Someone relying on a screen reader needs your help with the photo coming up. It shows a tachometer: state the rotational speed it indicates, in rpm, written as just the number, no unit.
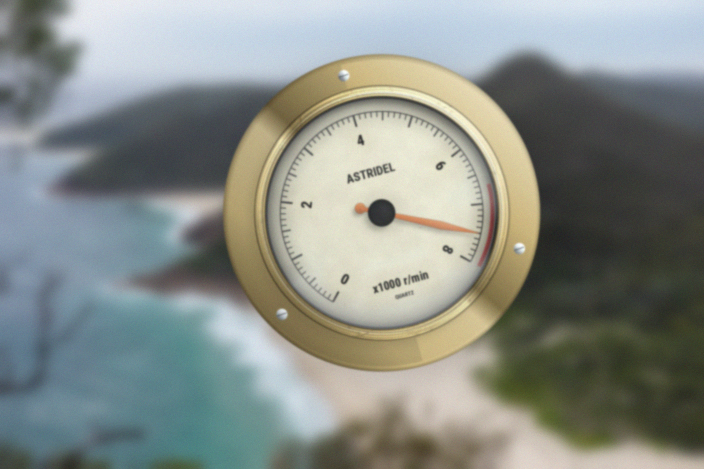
7500
